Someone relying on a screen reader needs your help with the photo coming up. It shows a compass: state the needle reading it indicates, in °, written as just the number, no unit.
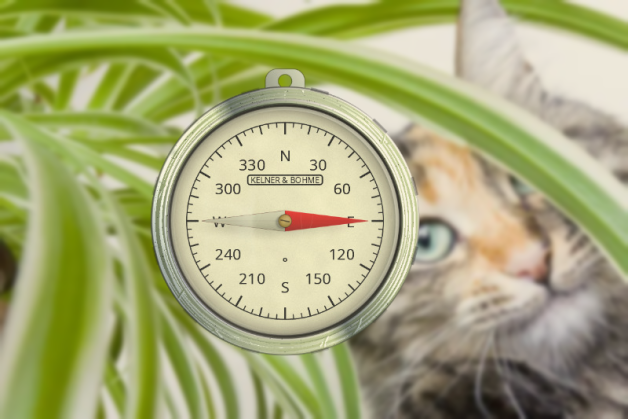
90
